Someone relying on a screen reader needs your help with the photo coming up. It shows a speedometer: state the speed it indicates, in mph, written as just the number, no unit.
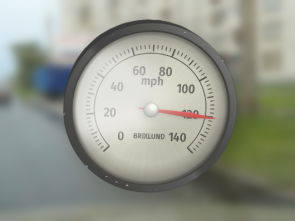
120
